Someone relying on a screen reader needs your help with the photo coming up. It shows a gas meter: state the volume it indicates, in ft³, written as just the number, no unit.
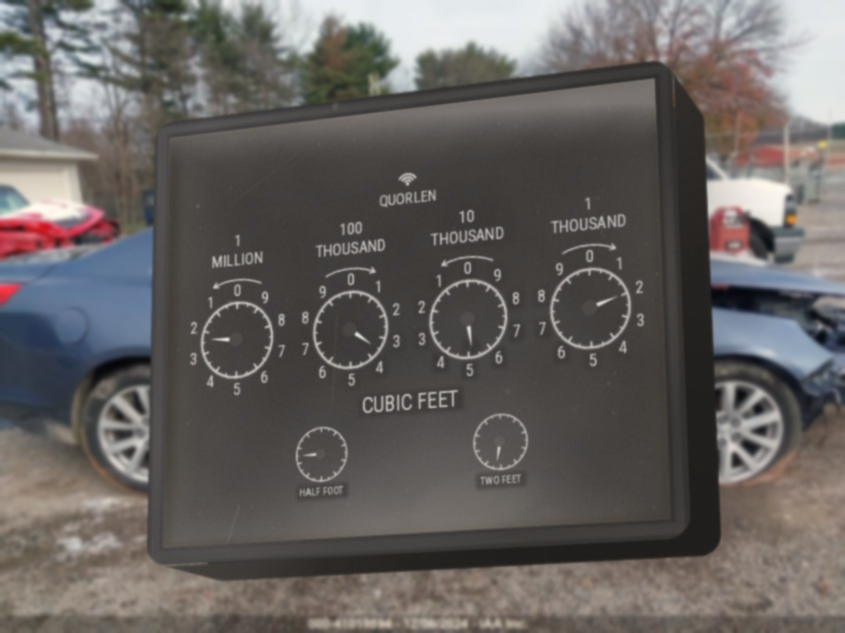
235200
